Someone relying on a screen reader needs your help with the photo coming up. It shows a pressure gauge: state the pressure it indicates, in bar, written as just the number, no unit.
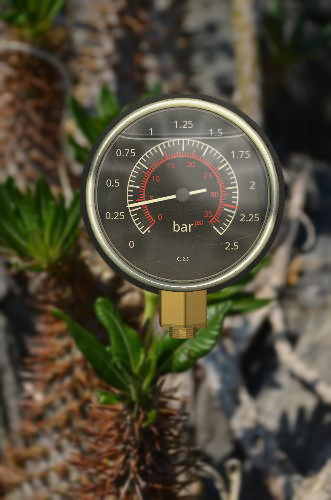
0.3
